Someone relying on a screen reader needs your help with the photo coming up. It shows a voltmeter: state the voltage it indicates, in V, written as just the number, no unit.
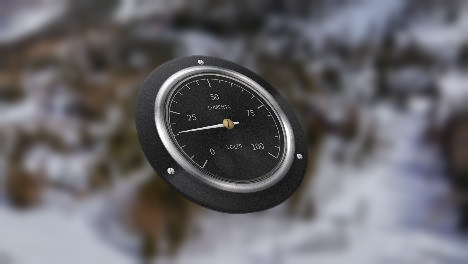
15
